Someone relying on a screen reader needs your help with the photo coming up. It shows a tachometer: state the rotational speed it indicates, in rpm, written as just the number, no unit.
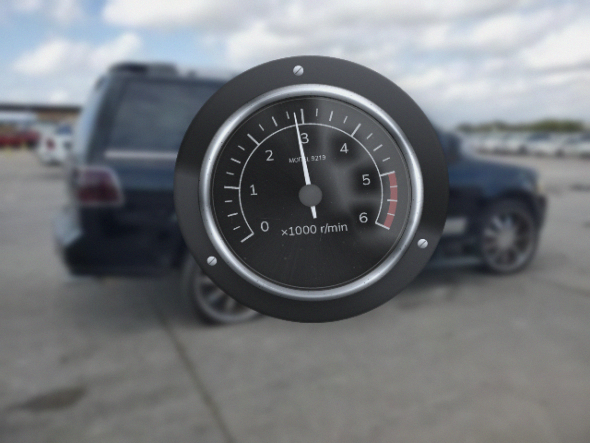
2875
